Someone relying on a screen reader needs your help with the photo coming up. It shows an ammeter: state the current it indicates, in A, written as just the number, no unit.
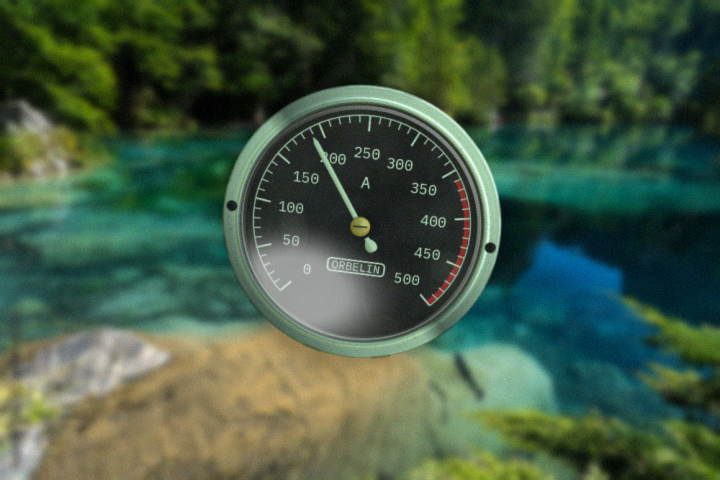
190
